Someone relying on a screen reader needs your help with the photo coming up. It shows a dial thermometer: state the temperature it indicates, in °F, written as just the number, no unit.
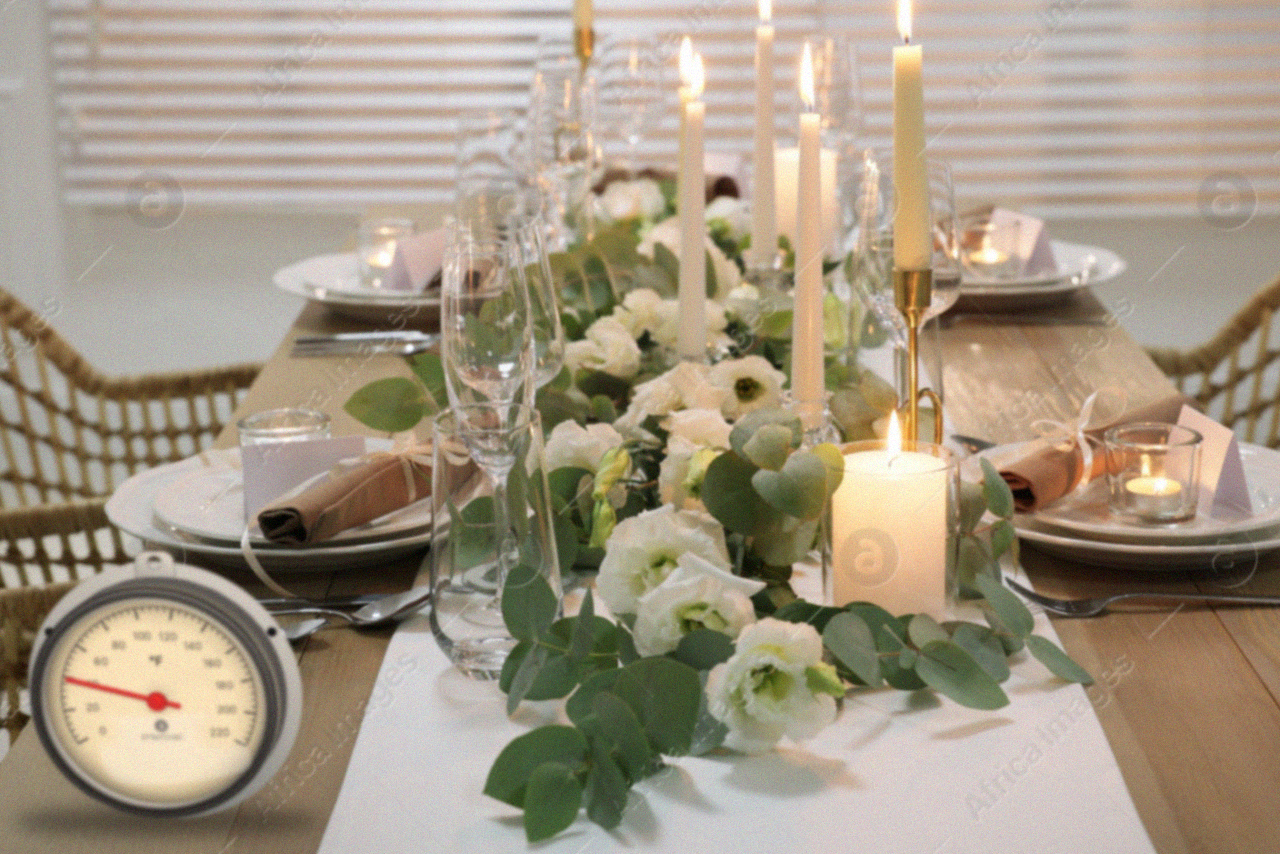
40
